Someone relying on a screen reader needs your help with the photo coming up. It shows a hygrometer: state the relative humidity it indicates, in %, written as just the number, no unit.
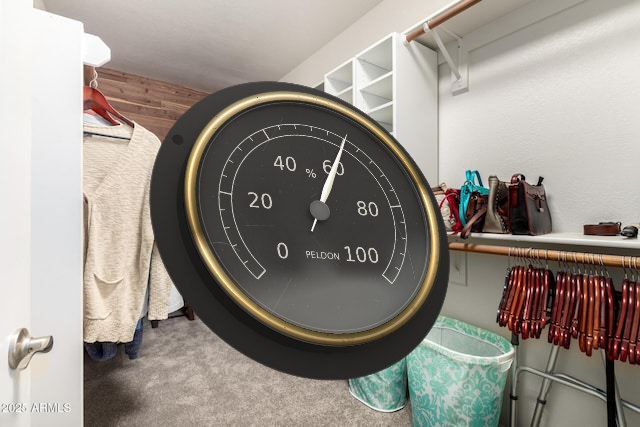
60
